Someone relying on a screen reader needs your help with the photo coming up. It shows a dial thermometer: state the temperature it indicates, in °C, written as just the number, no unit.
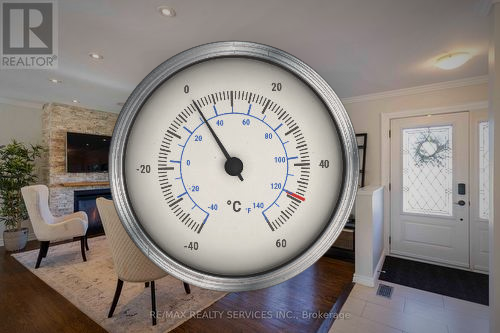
0
